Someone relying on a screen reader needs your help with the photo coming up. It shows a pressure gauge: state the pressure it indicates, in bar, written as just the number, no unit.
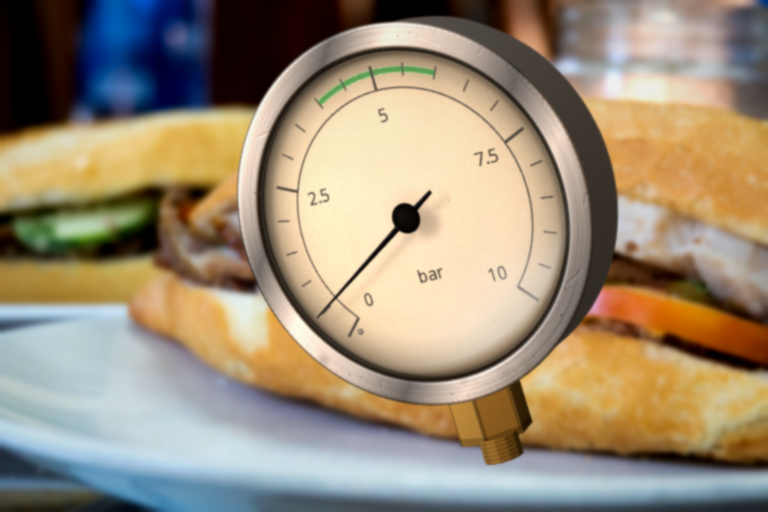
0.5
